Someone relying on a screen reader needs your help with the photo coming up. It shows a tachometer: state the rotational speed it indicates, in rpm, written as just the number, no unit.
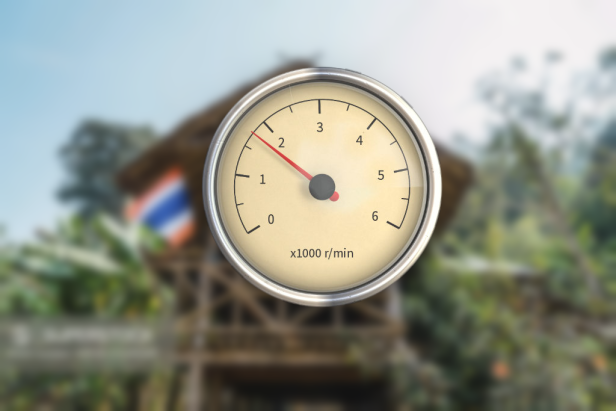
1750
